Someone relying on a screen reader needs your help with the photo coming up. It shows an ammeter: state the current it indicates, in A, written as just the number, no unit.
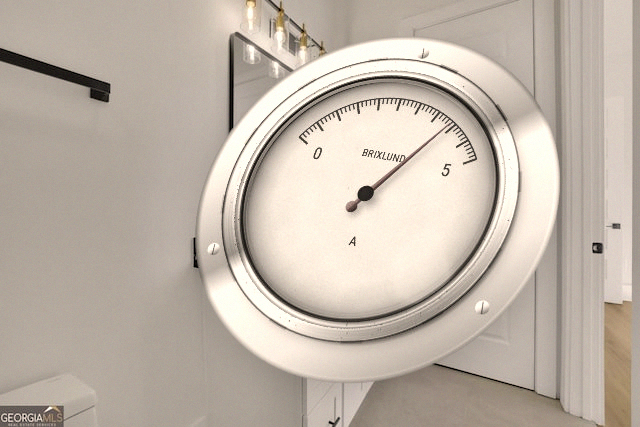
4
